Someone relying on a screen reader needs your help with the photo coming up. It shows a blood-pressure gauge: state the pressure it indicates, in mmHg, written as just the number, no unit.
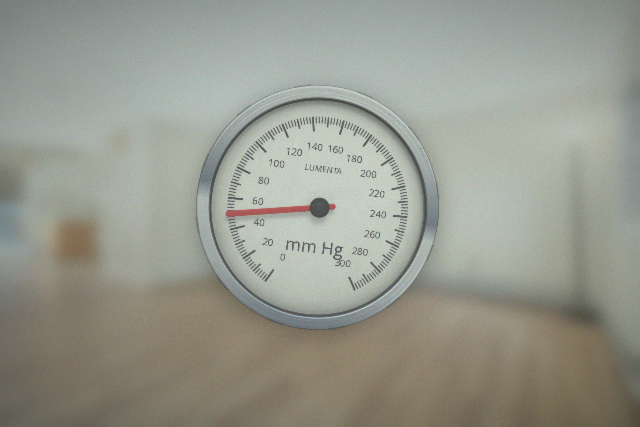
50
